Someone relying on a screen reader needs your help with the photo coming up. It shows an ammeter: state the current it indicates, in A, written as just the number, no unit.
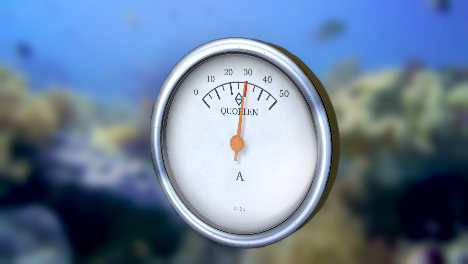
30
